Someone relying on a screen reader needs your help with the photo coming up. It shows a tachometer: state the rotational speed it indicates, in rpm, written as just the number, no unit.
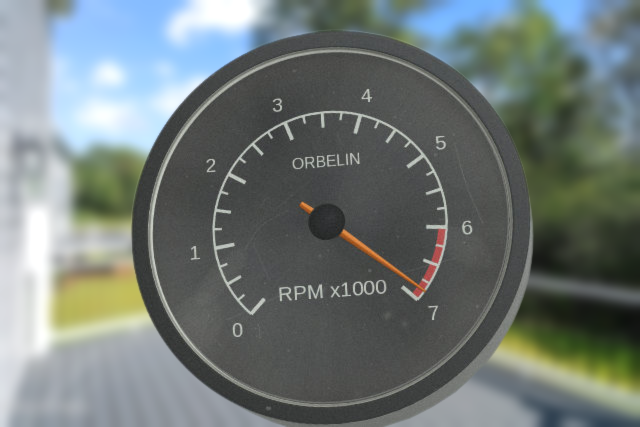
6875
